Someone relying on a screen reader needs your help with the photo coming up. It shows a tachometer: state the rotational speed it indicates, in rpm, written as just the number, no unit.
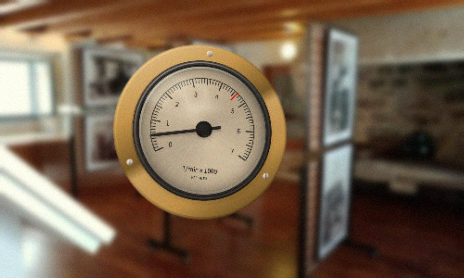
500
